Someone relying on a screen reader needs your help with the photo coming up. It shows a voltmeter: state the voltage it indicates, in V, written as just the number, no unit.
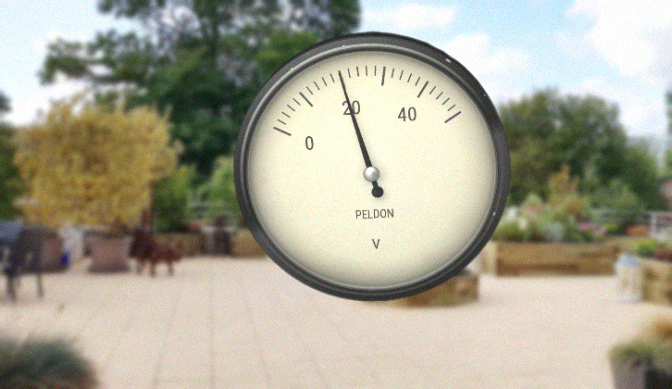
20
